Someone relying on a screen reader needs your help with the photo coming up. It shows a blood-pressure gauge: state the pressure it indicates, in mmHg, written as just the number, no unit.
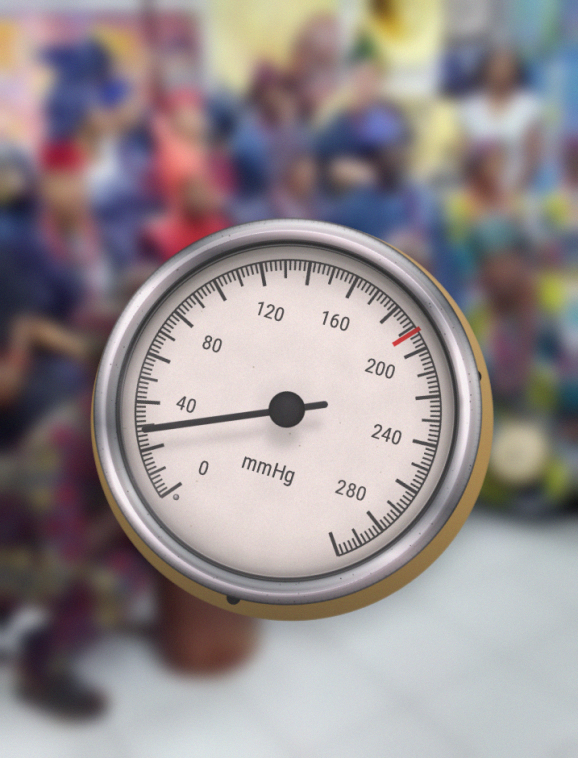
28
